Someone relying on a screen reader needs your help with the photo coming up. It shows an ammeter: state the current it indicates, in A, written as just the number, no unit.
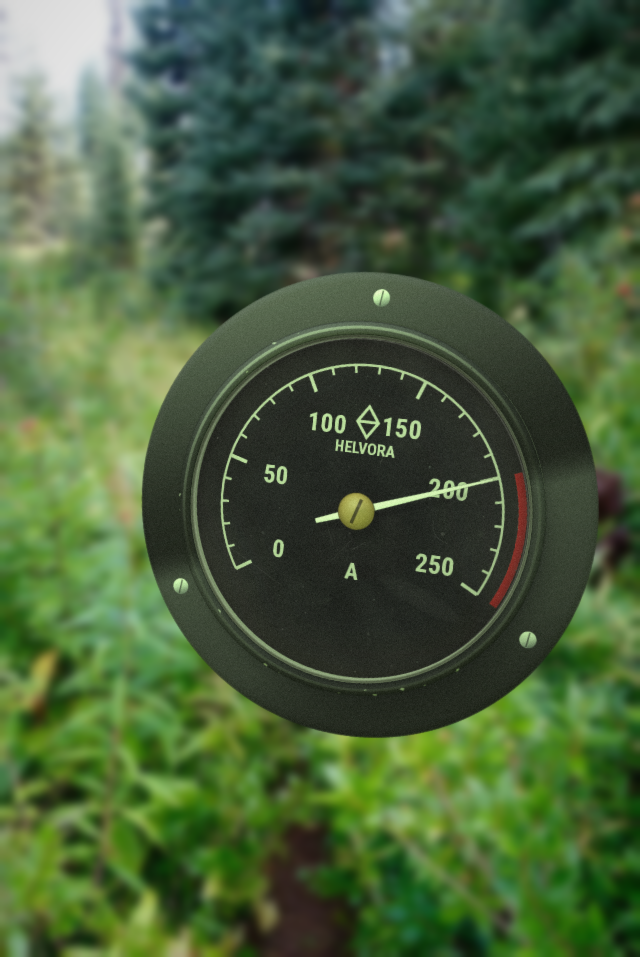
200
